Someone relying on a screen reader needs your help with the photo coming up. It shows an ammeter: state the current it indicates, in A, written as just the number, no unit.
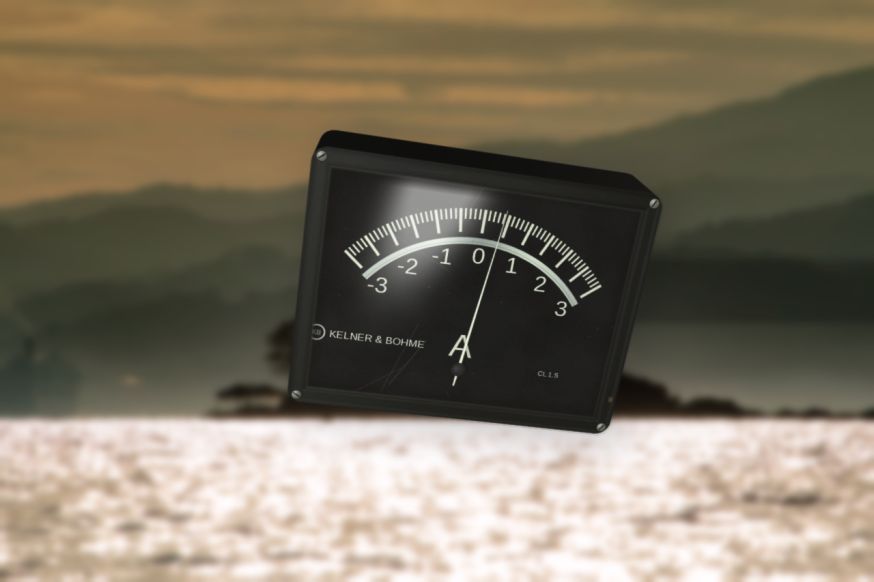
0.4
